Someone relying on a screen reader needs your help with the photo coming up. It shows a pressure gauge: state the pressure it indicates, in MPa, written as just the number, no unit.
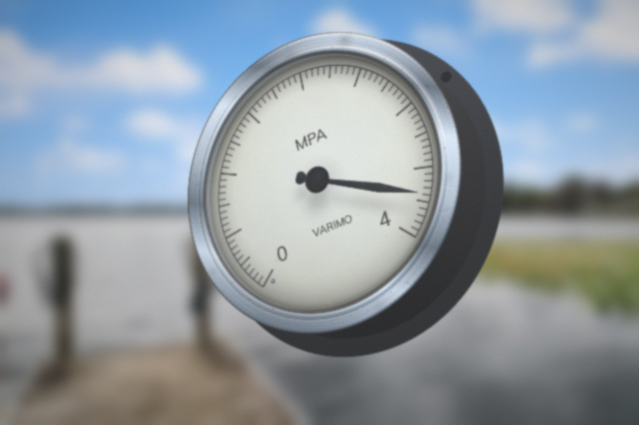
3.7
